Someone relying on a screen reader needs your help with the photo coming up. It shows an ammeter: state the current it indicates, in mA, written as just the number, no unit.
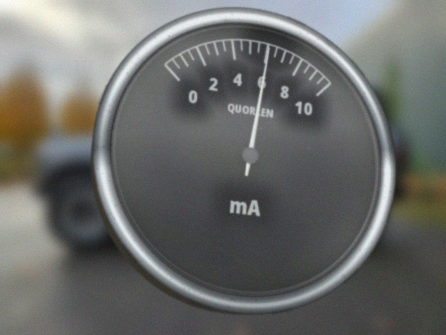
6
